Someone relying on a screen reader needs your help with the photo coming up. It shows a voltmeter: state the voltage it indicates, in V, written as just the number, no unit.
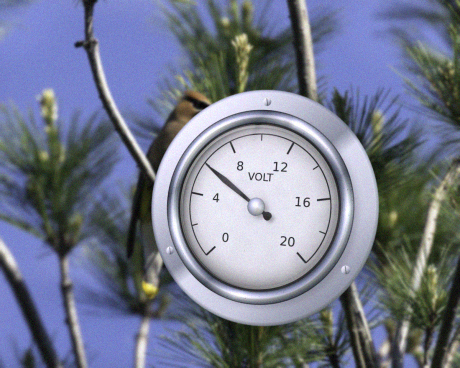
6
